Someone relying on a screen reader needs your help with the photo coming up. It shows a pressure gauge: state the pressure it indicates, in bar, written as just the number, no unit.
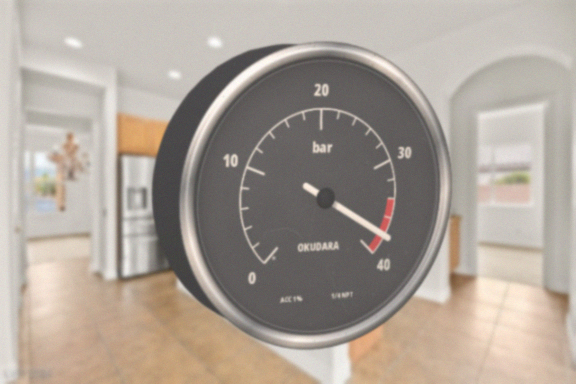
38
